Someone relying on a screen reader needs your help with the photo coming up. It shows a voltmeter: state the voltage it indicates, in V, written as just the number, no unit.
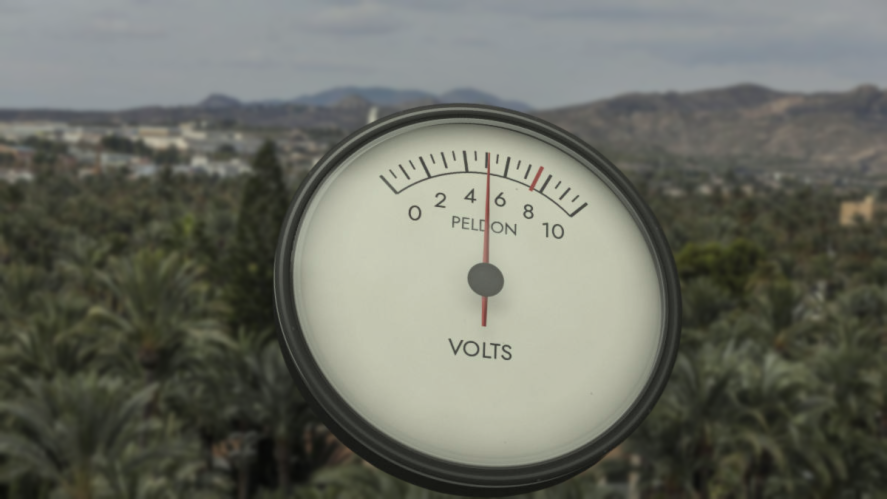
5
